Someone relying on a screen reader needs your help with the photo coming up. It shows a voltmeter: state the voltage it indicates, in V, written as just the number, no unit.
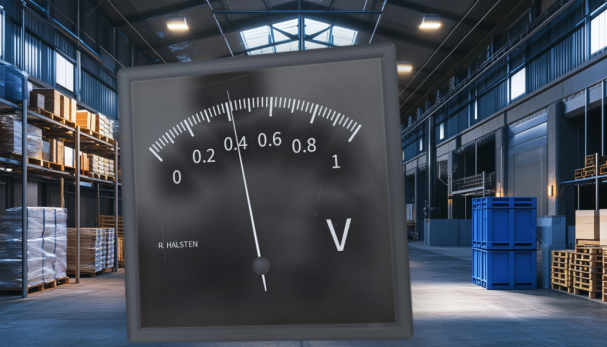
0.42
